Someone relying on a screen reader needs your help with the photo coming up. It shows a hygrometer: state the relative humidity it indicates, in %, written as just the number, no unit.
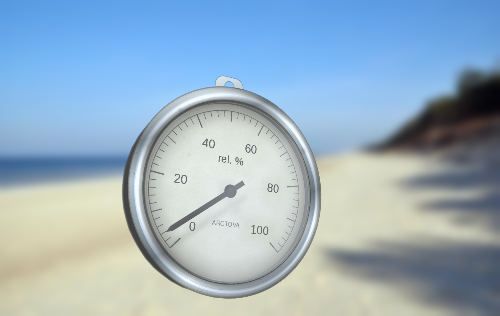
4
